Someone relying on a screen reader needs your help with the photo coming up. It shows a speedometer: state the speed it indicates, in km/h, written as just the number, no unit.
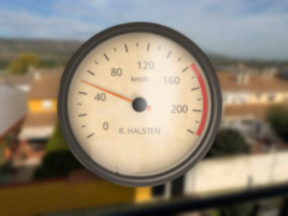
50
